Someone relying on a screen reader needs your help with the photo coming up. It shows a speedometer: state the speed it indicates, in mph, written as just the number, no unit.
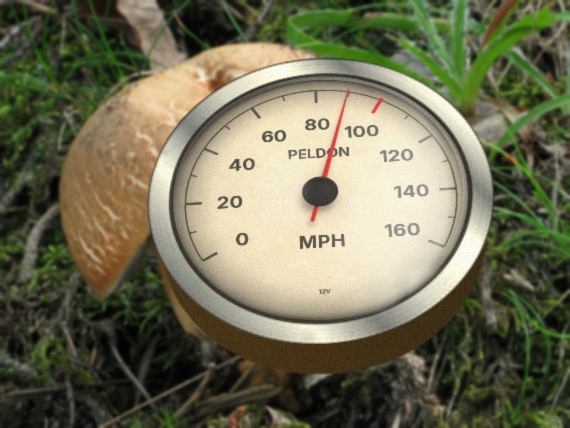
90
